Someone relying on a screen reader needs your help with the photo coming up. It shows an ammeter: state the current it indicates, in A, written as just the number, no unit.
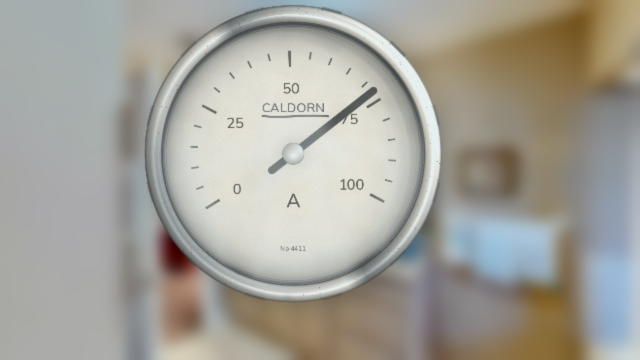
72.5
